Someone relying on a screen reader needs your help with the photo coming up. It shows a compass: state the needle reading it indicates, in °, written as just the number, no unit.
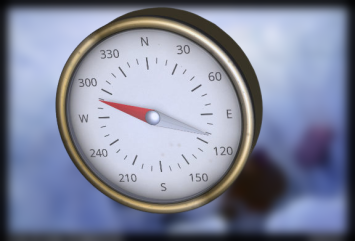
290
